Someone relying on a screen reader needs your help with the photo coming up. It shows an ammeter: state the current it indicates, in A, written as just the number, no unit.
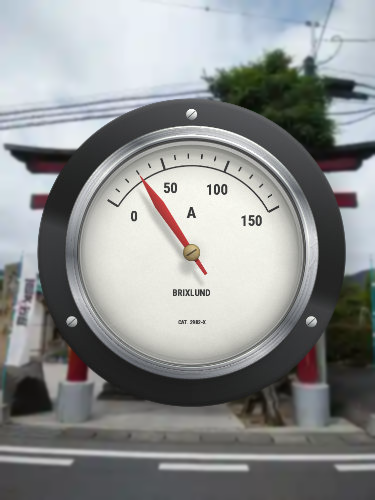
30
